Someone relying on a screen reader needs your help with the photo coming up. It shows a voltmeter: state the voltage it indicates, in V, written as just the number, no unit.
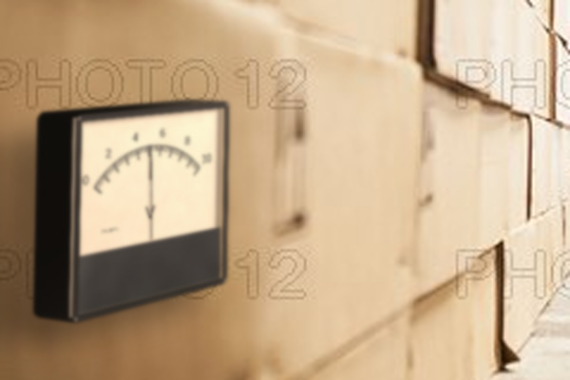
5
